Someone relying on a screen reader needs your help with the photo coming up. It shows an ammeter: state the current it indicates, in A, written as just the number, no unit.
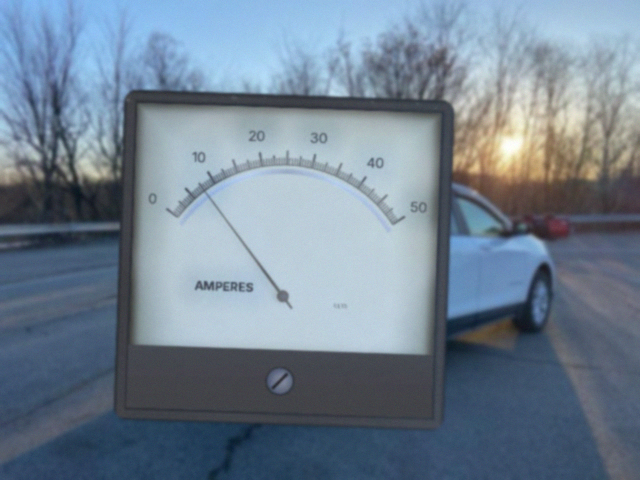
7.5
